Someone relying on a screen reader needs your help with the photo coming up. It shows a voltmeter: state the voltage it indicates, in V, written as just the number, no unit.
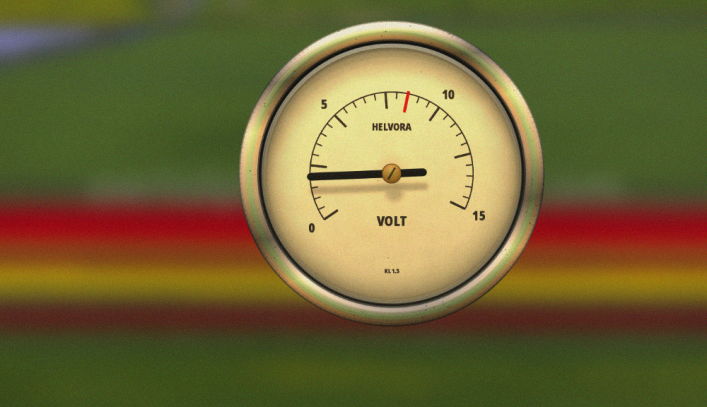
2
